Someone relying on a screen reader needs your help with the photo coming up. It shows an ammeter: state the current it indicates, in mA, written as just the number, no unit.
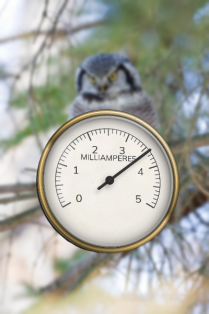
3.6
